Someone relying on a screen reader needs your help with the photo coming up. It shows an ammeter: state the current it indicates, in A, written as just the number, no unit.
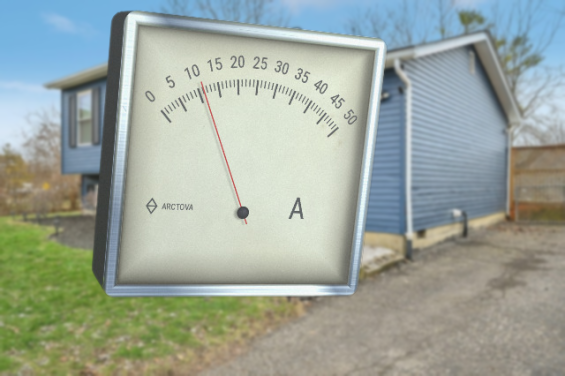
11
